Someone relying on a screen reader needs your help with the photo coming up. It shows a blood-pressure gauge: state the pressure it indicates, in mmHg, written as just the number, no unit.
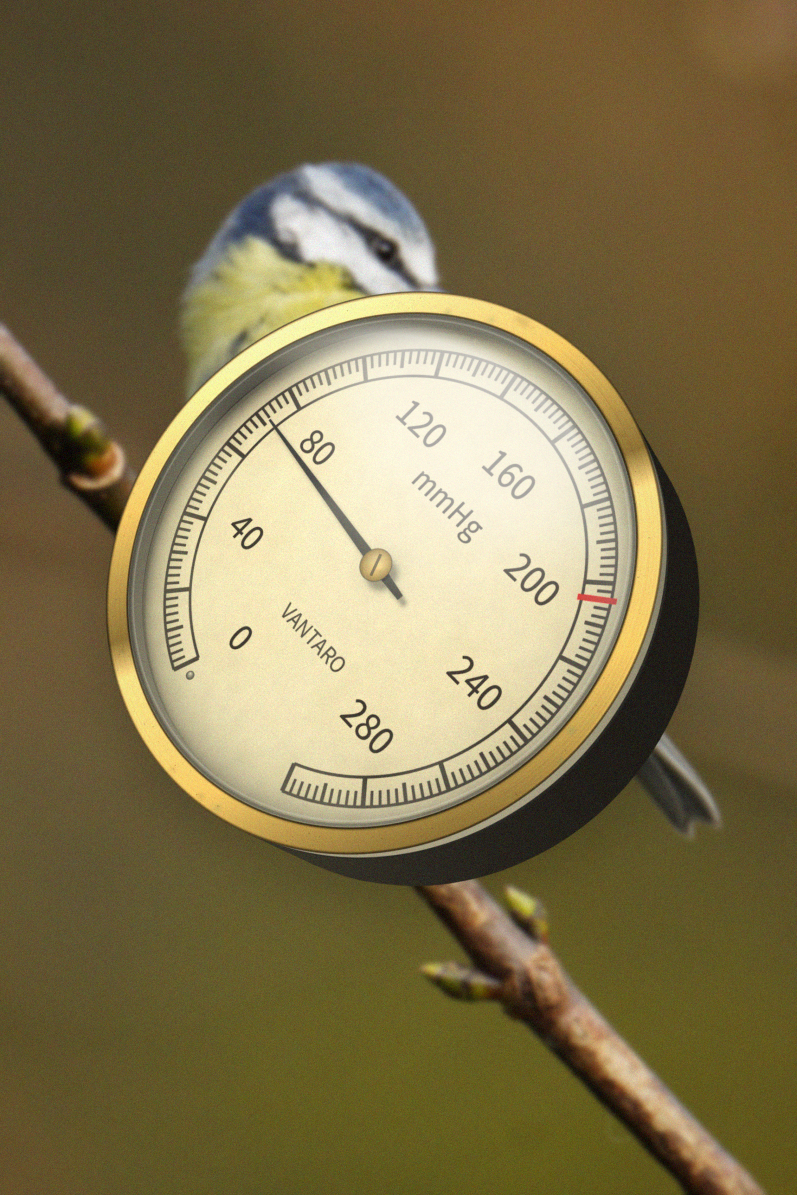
72
